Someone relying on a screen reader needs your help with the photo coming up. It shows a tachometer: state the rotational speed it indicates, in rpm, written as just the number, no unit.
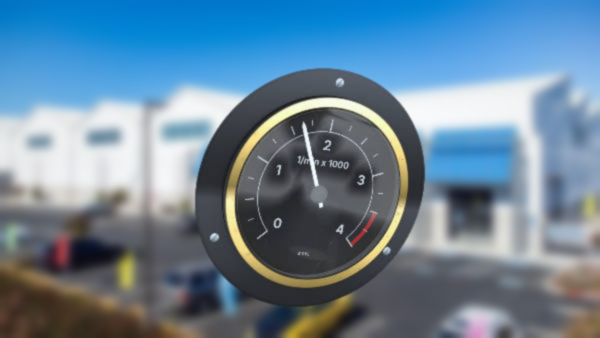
1625
